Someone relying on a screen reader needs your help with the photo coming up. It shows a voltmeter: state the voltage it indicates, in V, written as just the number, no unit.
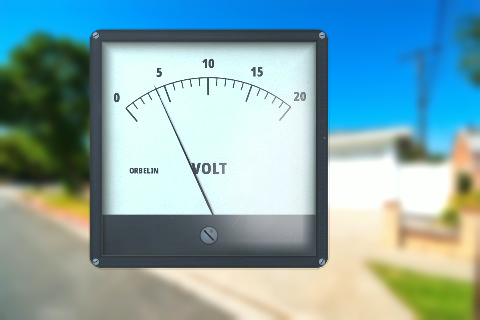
4
